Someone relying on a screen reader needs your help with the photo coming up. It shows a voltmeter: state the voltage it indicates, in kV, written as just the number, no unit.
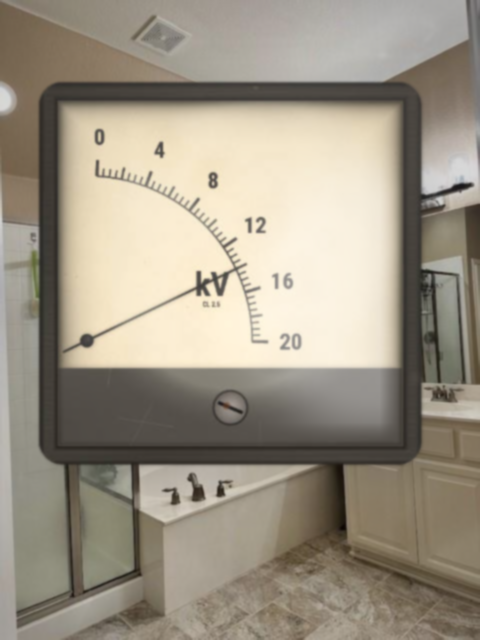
14
